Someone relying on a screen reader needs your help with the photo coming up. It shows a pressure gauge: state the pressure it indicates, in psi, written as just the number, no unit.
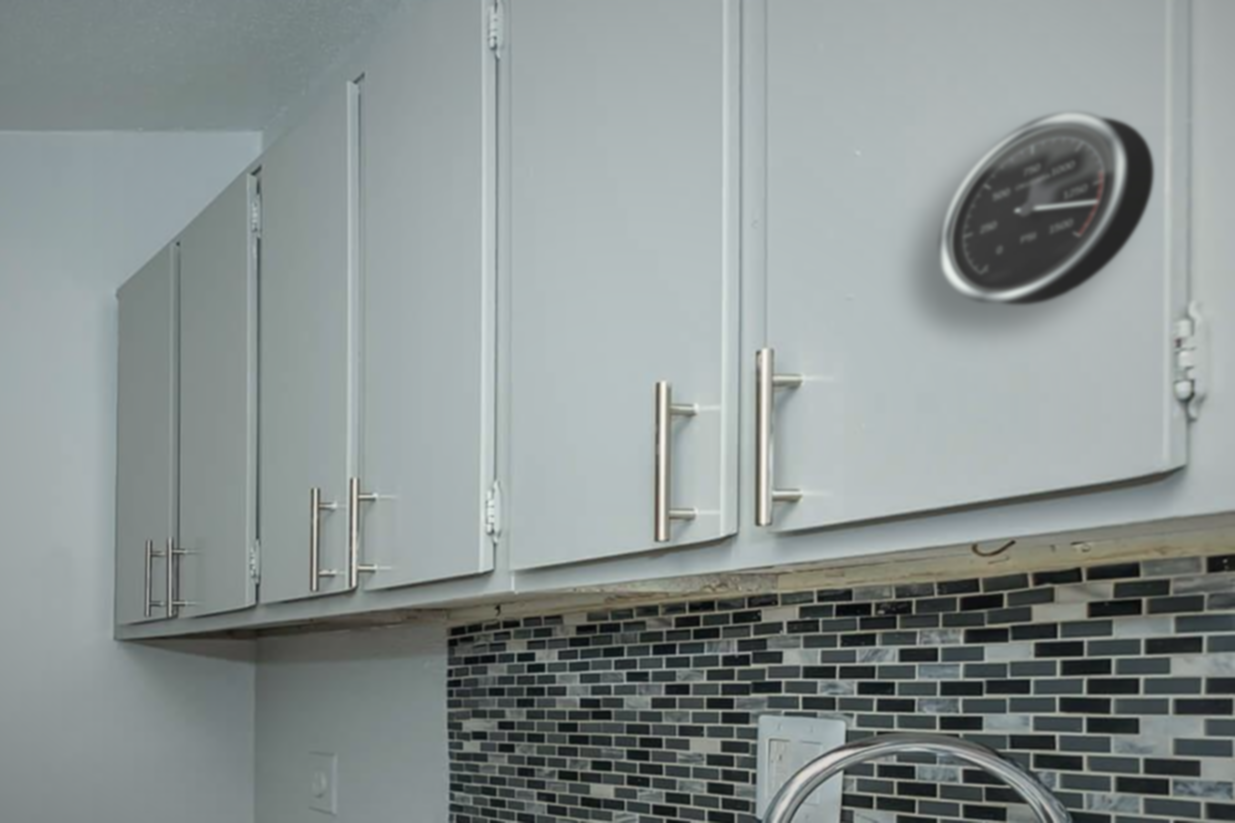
1350
